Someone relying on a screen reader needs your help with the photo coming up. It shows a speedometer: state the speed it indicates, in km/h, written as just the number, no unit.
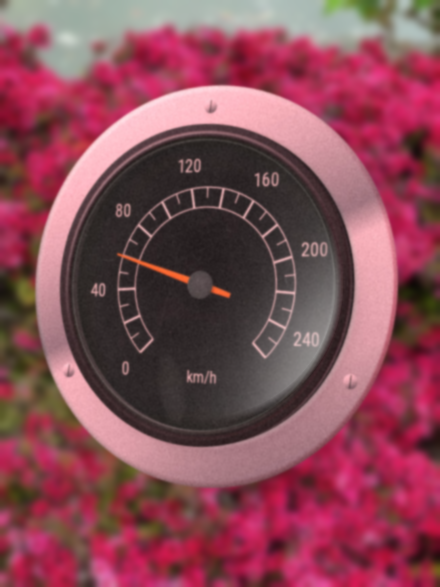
60
